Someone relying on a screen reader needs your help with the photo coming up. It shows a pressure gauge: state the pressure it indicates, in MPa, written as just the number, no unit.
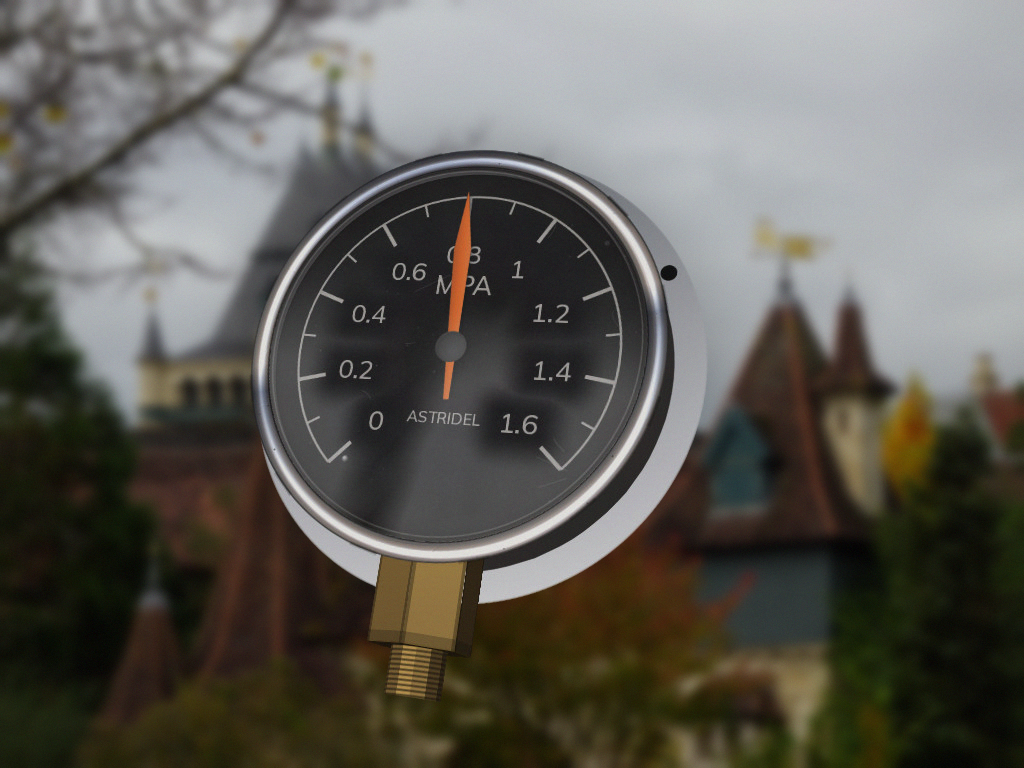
0.8
